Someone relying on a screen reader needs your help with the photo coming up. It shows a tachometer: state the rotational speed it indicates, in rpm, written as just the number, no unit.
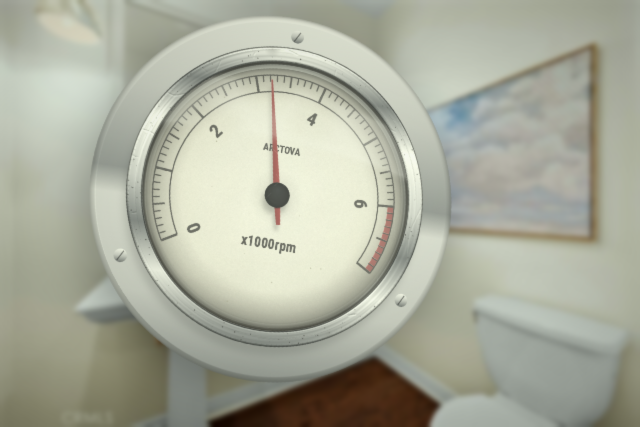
3200
